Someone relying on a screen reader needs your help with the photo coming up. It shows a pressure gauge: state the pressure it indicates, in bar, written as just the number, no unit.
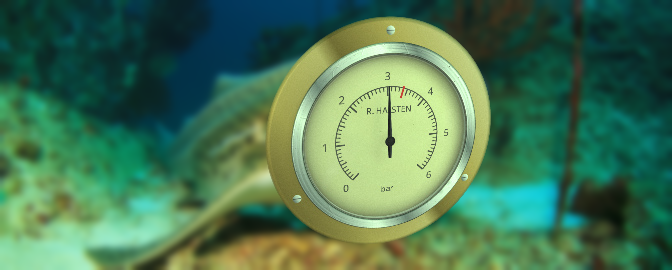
3
